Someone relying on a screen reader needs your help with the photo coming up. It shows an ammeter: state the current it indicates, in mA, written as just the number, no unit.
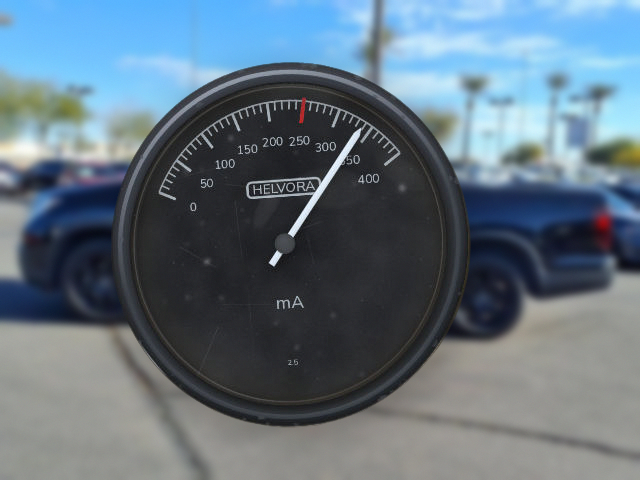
340
